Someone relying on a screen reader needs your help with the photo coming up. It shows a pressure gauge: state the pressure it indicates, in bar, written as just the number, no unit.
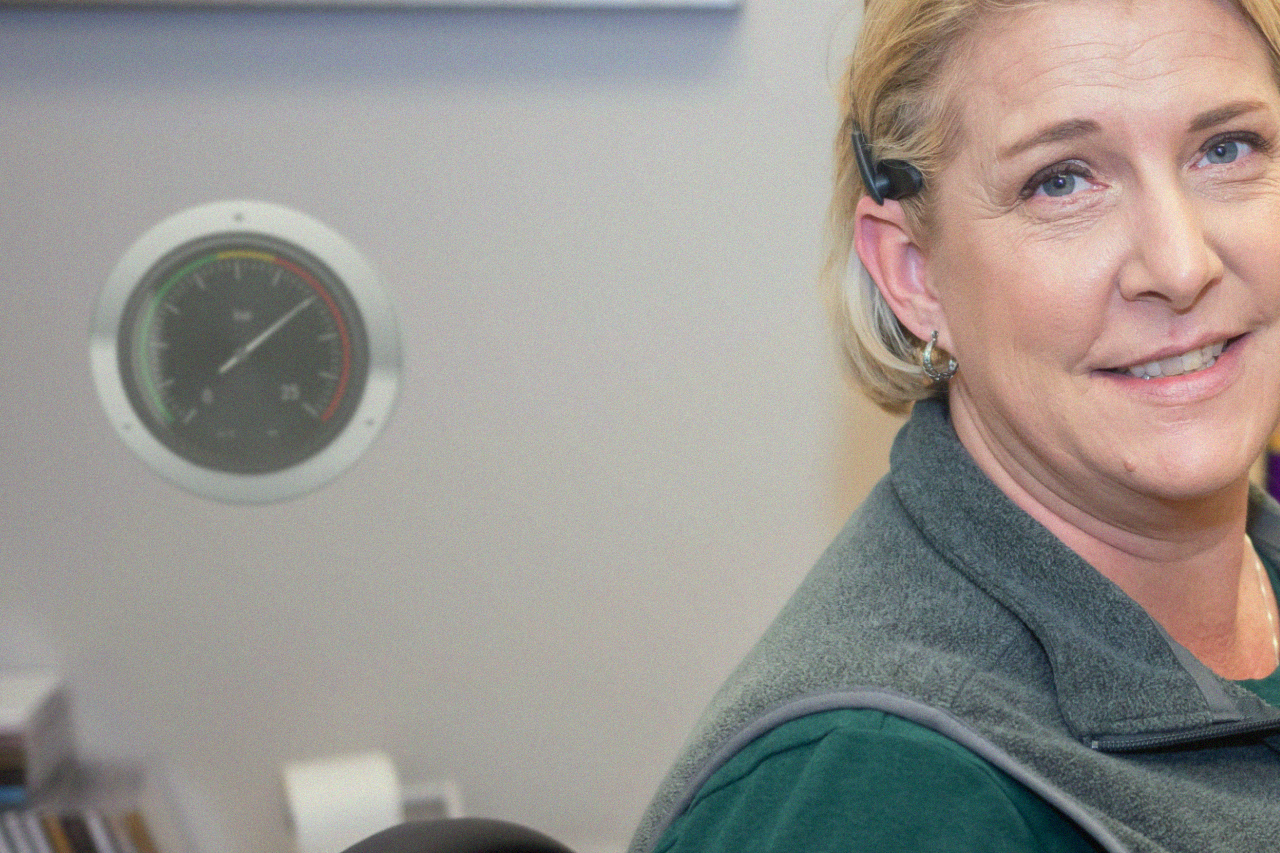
17.5
